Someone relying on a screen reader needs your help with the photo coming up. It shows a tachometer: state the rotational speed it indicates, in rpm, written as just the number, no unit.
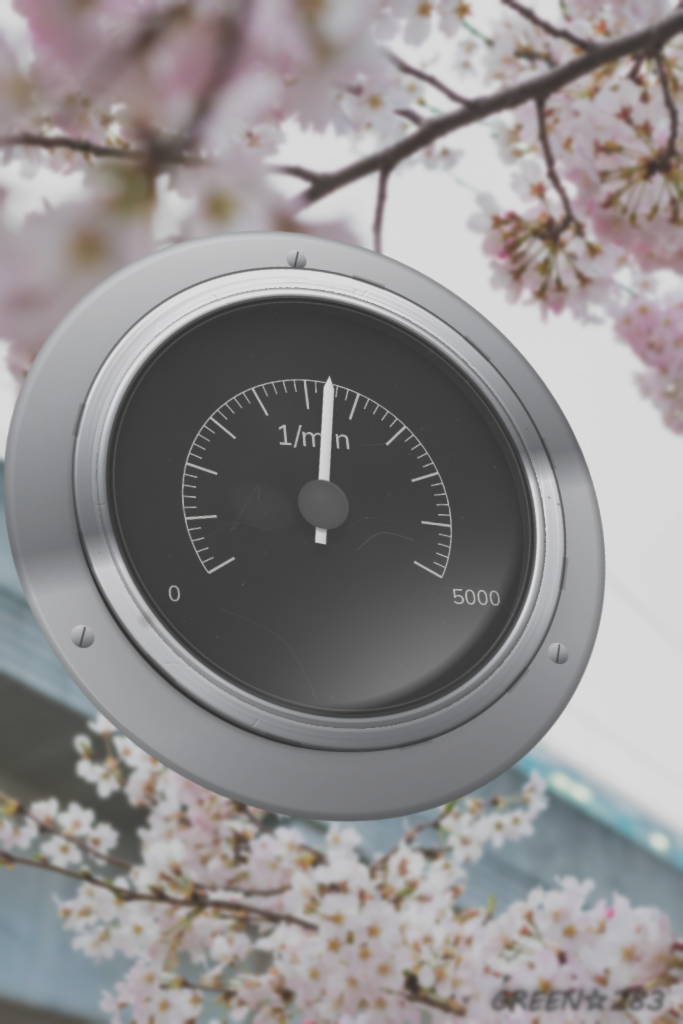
2700
